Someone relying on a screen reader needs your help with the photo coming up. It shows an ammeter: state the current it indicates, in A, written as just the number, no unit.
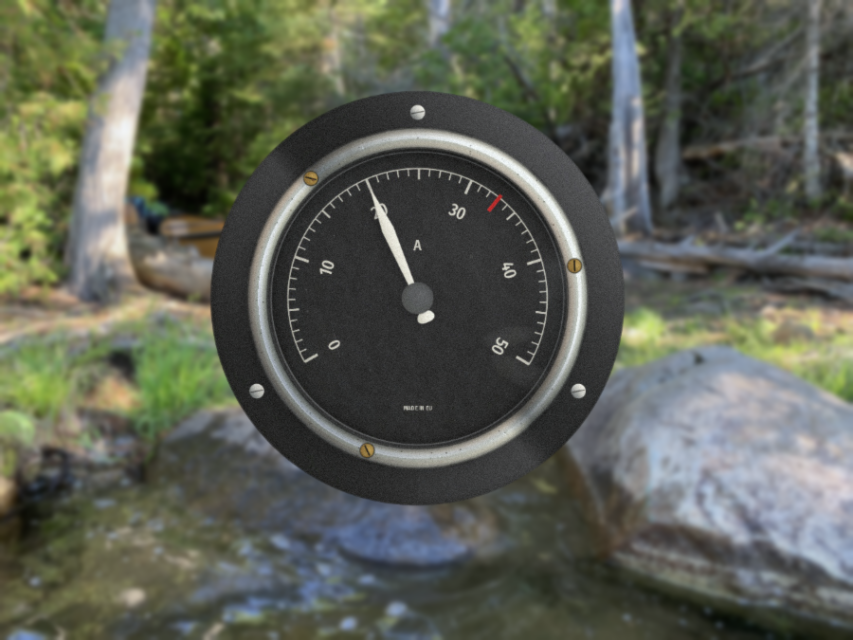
20
